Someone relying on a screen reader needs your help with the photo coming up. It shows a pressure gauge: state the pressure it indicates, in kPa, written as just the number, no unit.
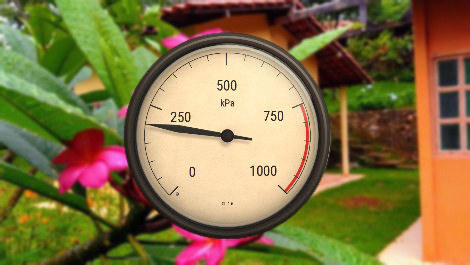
200
